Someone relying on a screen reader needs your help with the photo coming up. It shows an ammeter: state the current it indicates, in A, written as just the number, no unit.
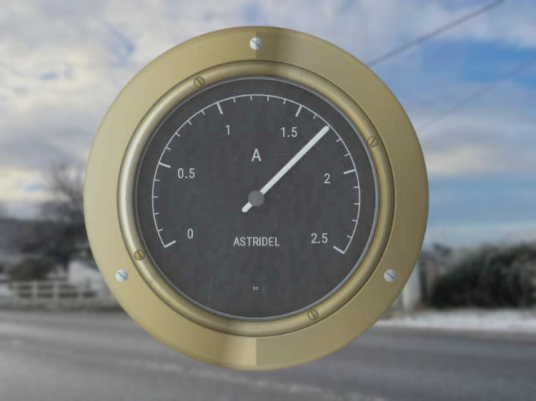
1.7
